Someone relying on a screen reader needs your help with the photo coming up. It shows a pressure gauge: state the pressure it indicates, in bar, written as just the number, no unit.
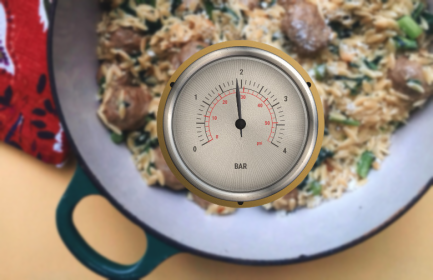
1.9
